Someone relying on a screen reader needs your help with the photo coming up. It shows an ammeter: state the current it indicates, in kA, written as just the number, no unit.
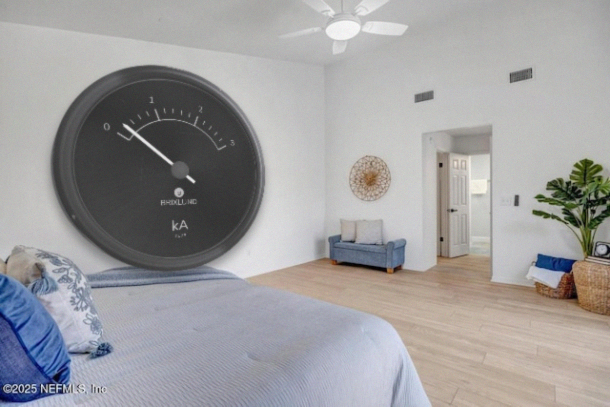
0.2
